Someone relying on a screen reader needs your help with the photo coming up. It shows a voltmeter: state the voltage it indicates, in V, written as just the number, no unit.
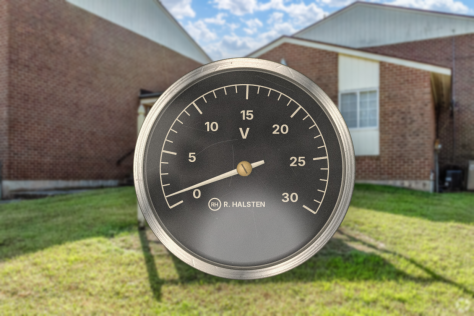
1
